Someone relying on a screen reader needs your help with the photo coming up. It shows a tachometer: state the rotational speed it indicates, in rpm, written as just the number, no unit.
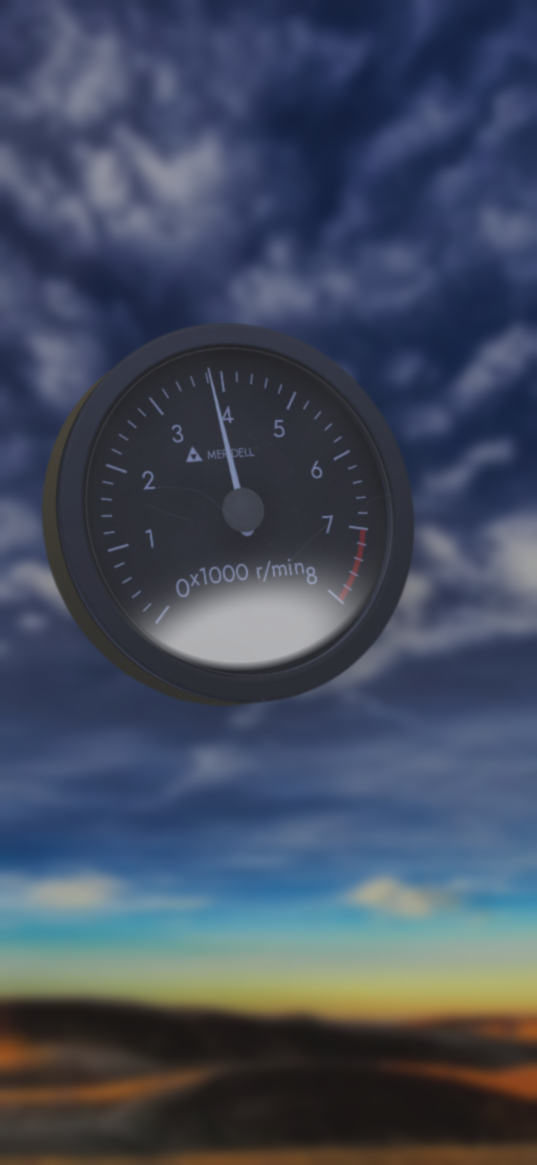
3800
